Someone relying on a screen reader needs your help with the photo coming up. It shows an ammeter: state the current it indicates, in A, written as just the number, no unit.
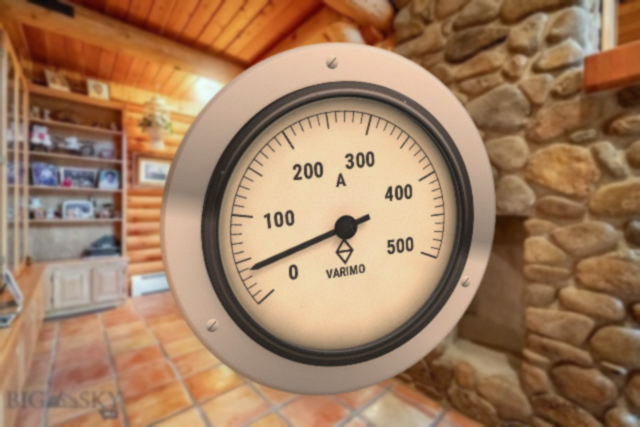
40
